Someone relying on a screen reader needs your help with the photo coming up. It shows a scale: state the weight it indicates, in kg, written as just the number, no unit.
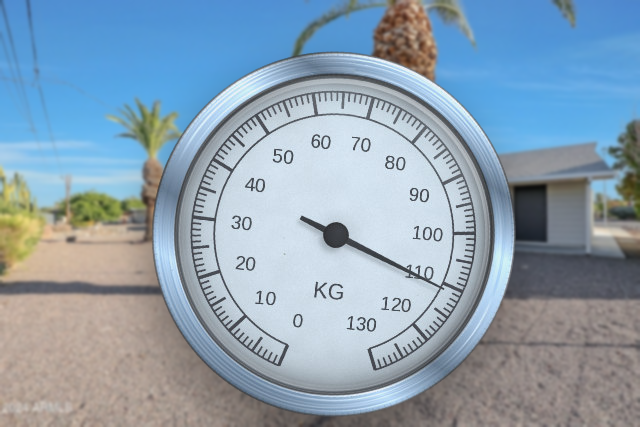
111
